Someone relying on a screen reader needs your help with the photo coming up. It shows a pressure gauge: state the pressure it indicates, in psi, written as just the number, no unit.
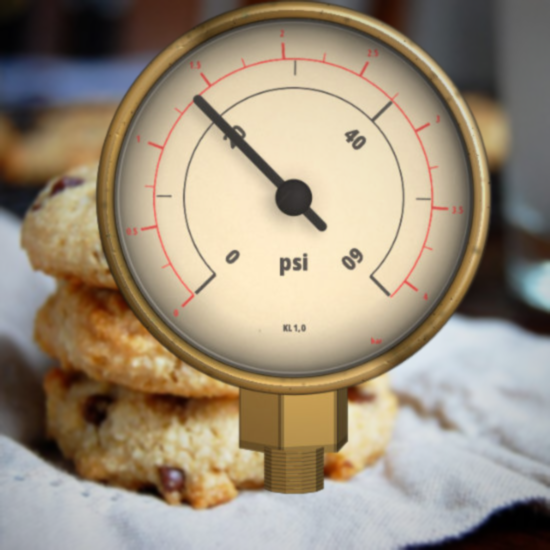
20
